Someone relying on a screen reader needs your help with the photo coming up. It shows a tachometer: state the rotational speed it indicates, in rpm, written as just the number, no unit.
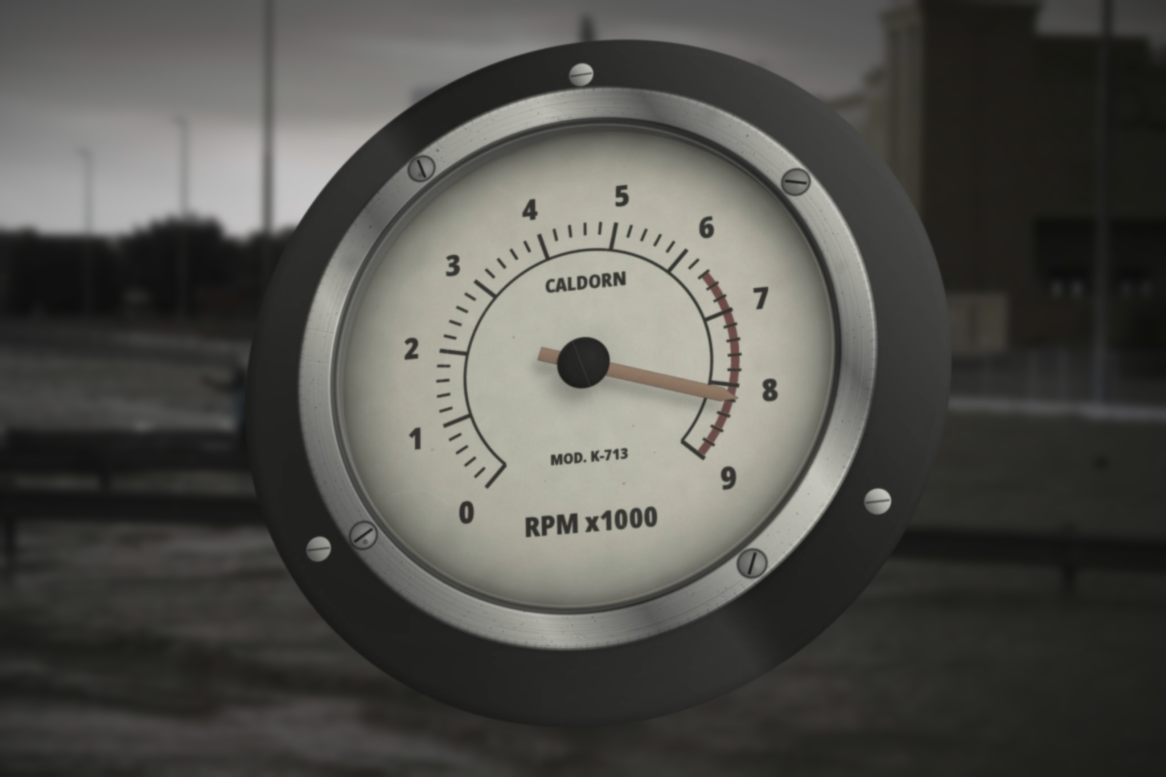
8200
